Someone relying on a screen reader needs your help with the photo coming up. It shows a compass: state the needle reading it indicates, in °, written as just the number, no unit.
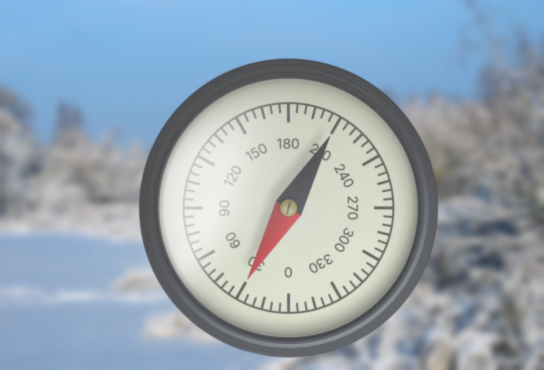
30
